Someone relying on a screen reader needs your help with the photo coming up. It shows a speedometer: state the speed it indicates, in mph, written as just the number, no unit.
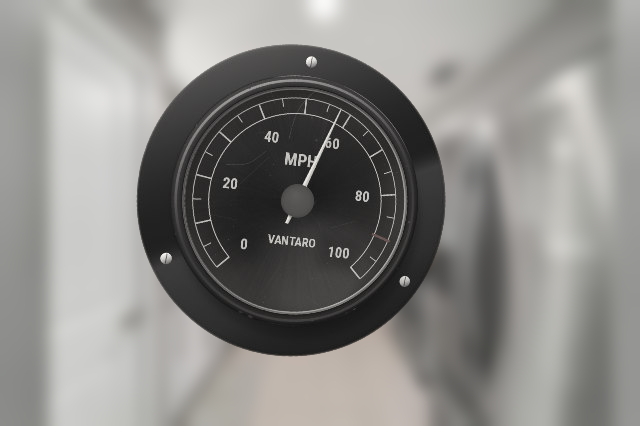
57.5
